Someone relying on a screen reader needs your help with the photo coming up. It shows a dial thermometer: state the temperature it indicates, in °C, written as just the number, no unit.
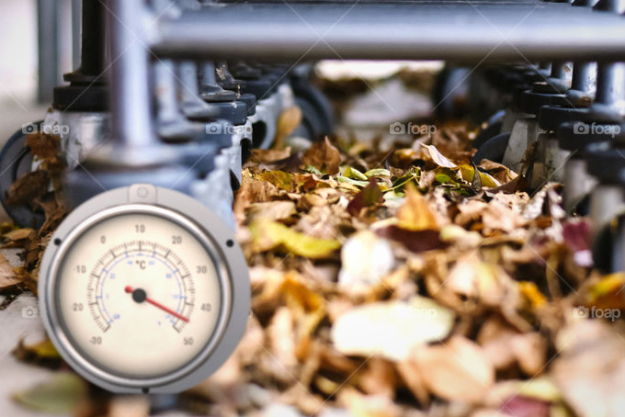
45
